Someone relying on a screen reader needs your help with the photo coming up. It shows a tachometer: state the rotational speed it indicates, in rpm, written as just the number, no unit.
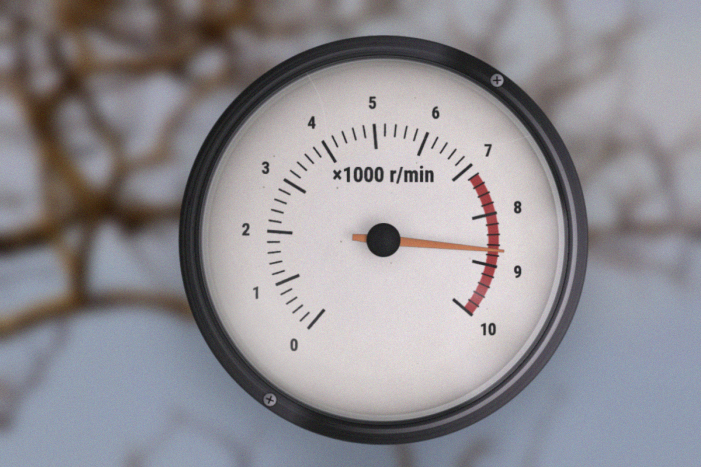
8700
